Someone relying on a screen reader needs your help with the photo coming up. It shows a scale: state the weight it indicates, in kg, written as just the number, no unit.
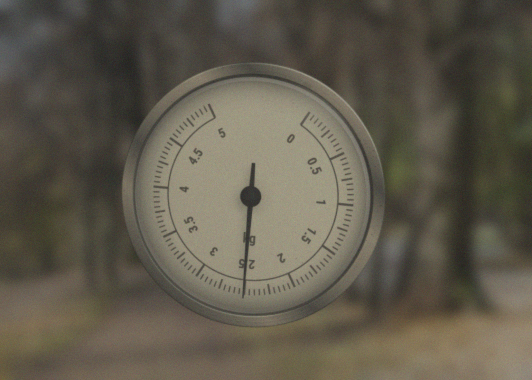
2.5
